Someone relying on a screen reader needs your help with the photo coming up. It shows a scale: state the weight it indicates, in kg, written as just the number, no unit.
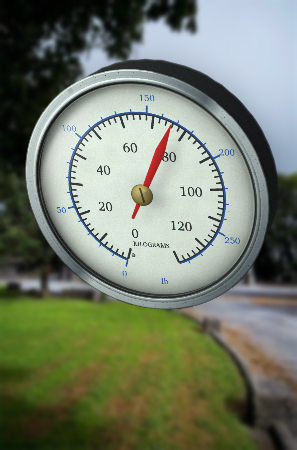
76
